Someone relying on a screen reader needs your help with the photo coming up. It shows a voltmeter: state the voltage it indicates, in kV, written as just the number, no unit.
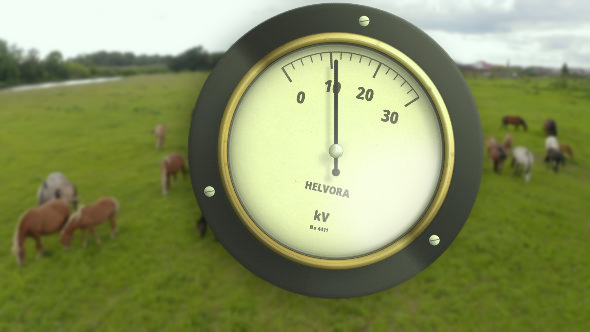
11
